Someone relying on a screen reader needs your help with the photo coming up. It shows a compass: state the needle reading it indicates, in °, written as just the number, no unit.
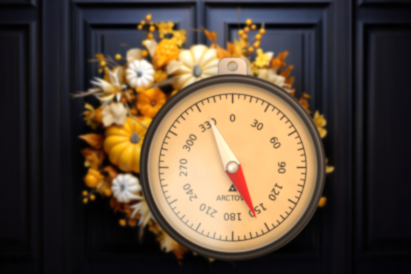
155
